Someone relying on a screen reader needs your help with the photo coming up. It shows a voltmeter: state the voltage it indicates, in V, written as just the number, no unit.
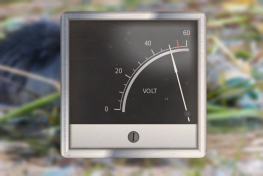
50
